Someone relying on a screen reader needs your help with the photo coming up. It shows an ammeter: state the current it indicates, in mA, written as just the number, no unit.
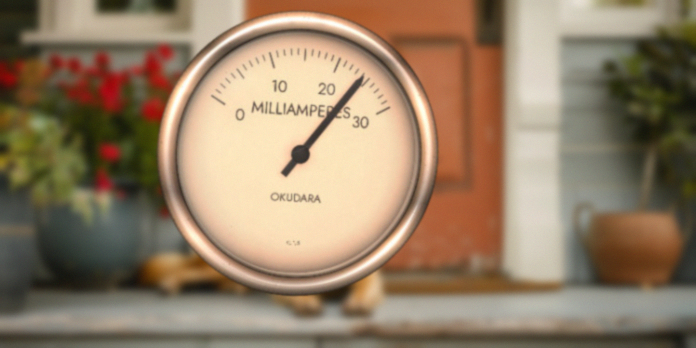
24
